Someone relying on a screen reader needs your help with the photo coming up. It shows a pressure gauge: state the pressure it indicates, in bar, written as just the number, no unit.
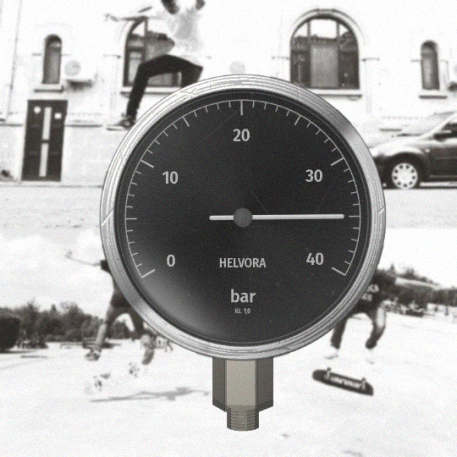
35
